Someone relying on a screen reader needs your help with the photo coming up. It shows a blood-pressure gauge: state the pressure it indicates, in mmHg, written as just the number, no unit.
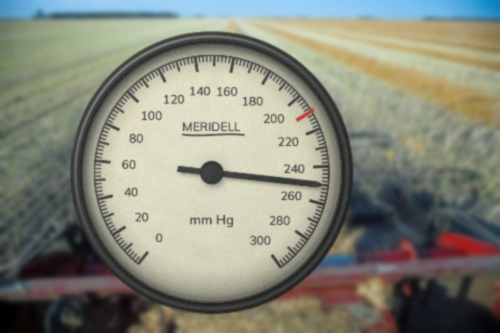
250
